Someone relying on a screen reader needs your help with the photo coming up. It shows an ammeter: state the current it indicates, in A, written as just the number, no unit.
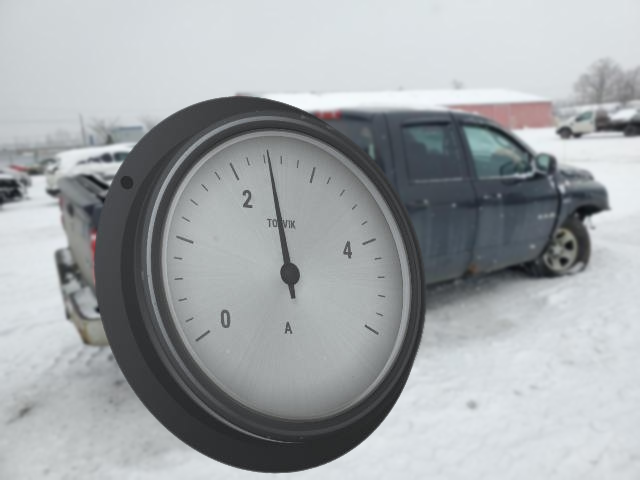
2.4
